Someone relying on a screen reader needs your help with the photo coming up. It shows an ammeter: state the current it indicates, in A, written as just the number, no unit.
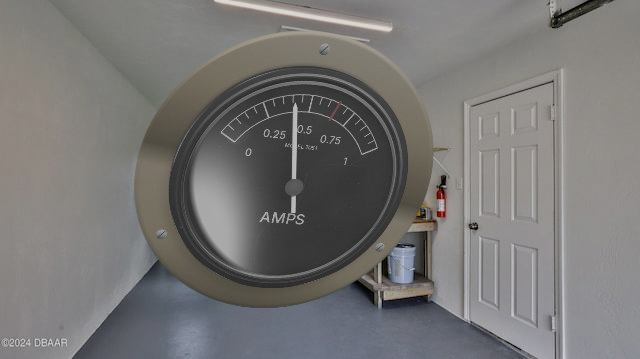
0.4
